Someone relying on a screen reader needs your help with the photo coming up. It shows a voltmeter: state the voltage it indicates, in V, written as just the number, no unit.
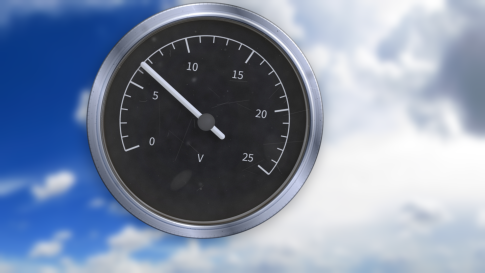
6.5
